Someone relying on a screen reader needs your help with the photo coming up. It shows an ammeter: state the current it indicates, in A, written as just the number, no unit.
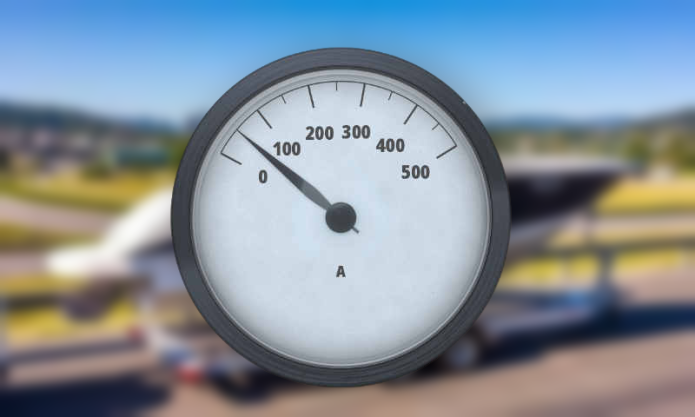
50
